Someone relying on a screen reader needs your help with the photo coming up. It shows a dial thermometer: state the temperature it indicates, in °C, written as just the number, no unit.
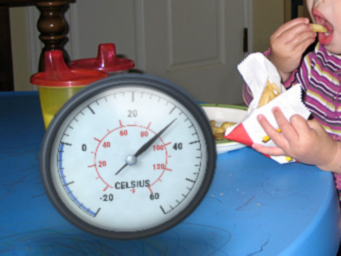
32
